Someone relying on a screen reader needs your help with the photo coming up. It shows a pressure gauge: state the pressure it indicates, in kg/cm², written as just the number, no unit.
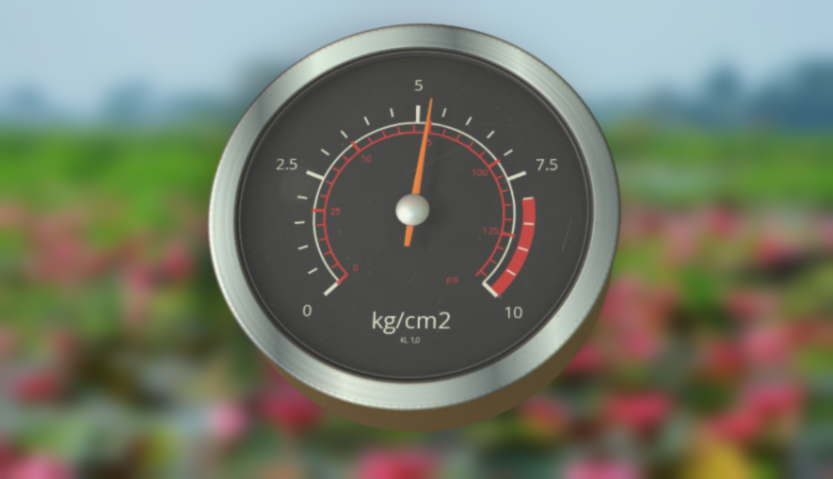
5.25
